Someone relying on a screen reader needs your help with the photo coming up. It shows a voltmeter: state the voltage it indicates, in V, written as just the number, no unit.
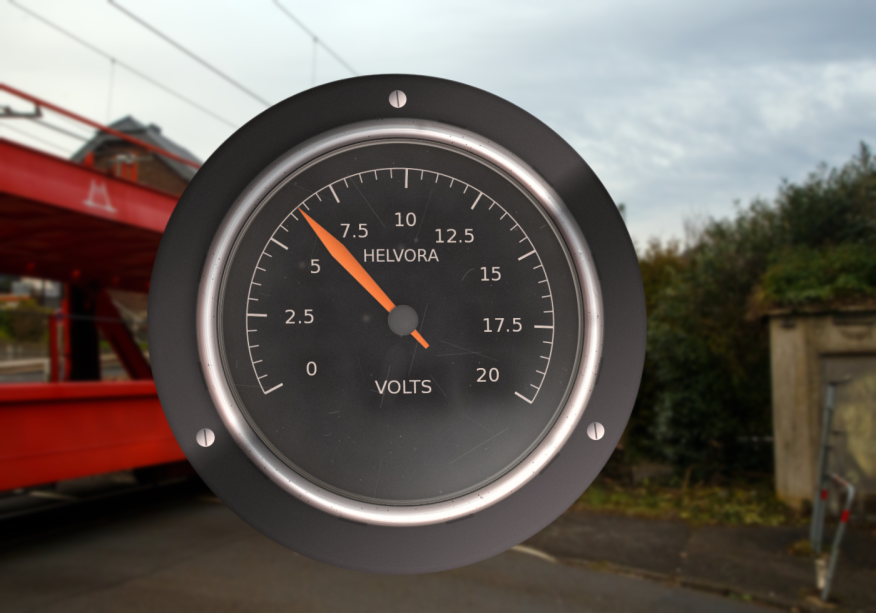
6.25
